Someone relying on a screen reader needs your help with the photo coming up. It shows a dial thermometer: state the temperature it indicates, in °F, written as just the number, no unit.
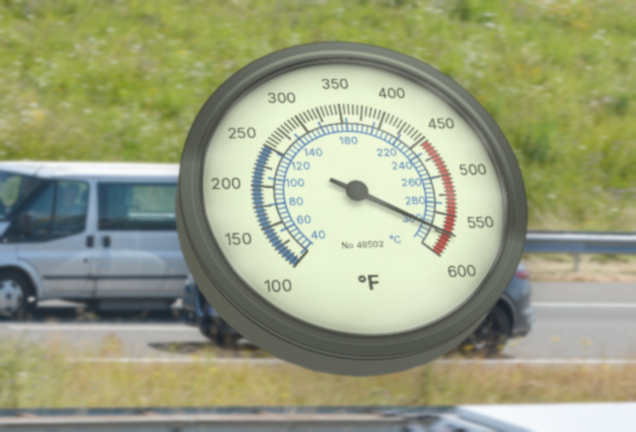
575
